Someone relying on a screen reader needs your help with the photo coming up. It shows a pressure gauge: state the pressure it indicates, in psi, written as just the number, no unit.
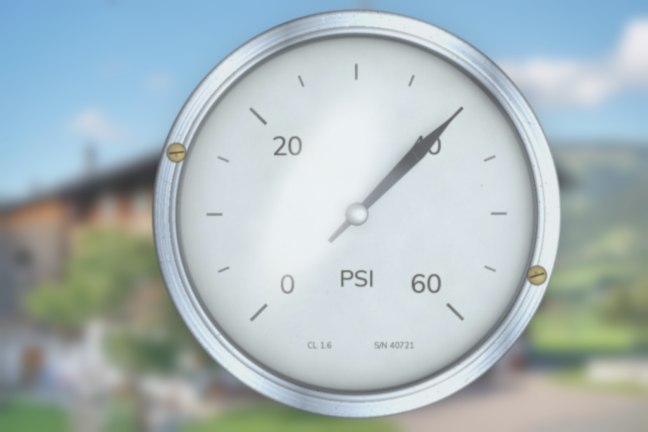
40
